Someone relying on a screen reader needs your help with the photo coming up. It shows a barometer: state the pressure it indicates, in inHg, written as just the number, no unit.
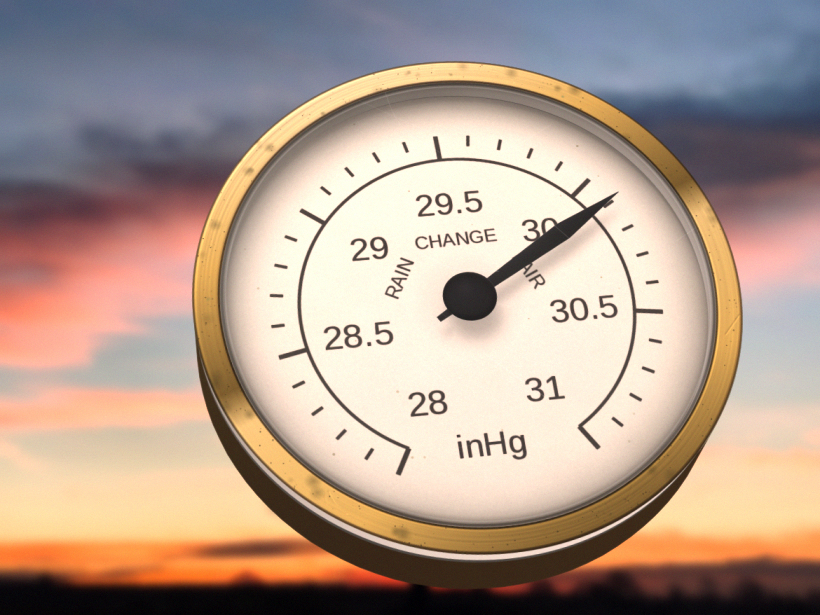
30.1
